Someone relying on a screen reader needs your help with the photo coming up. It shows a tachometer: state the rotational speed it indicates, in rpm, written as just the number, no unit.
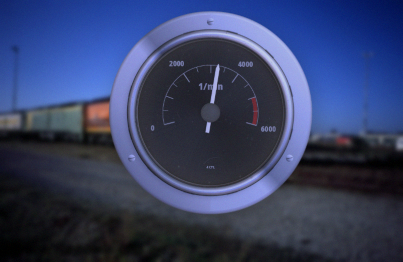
3250
